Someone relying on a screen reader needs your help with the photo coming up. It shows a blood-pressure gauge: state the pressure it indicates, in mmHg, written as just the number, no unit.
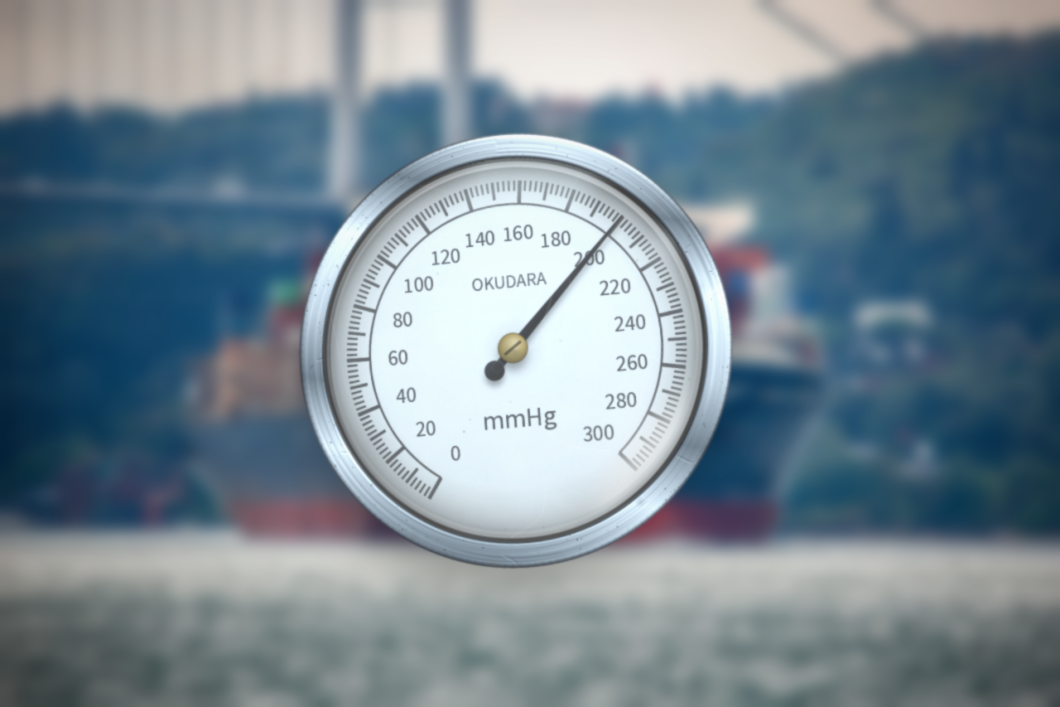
200
